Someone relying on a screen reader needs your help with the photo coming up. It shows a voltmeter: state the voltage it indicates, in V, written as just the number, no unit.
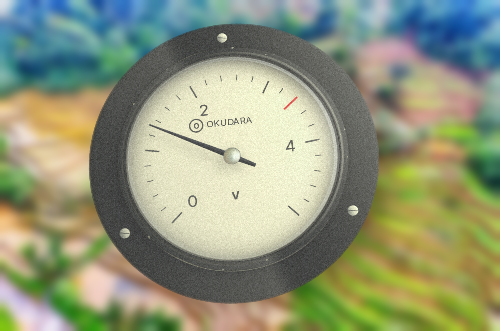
1.3
